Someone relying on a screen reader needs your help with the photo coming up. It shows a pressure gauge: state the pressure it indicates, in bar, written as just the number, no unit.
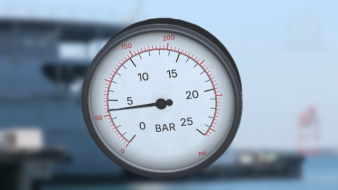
4
